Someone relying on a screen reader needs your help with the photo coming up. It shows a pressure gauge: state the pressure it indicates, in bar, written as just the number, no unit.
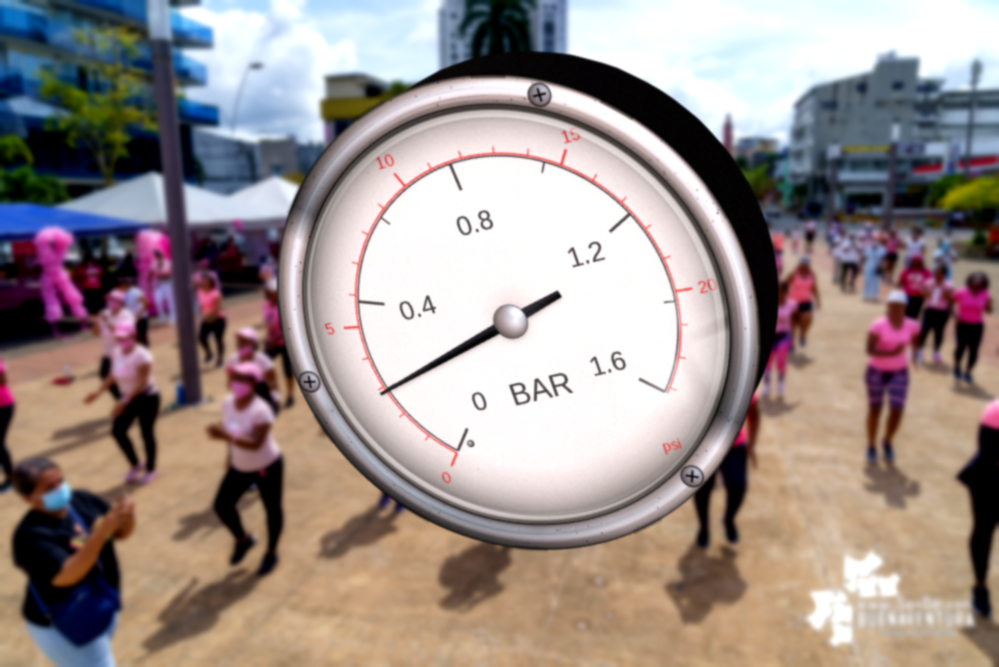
0.2
